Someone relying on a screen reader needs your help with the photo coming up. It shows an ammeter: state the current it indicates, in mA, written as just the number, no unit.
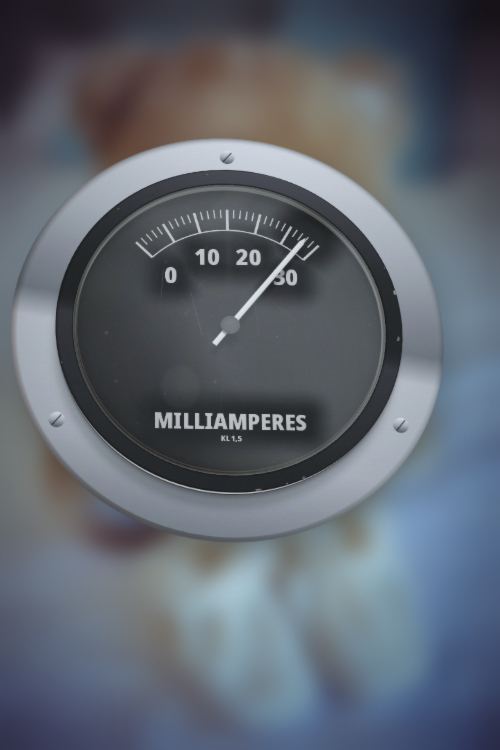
28
